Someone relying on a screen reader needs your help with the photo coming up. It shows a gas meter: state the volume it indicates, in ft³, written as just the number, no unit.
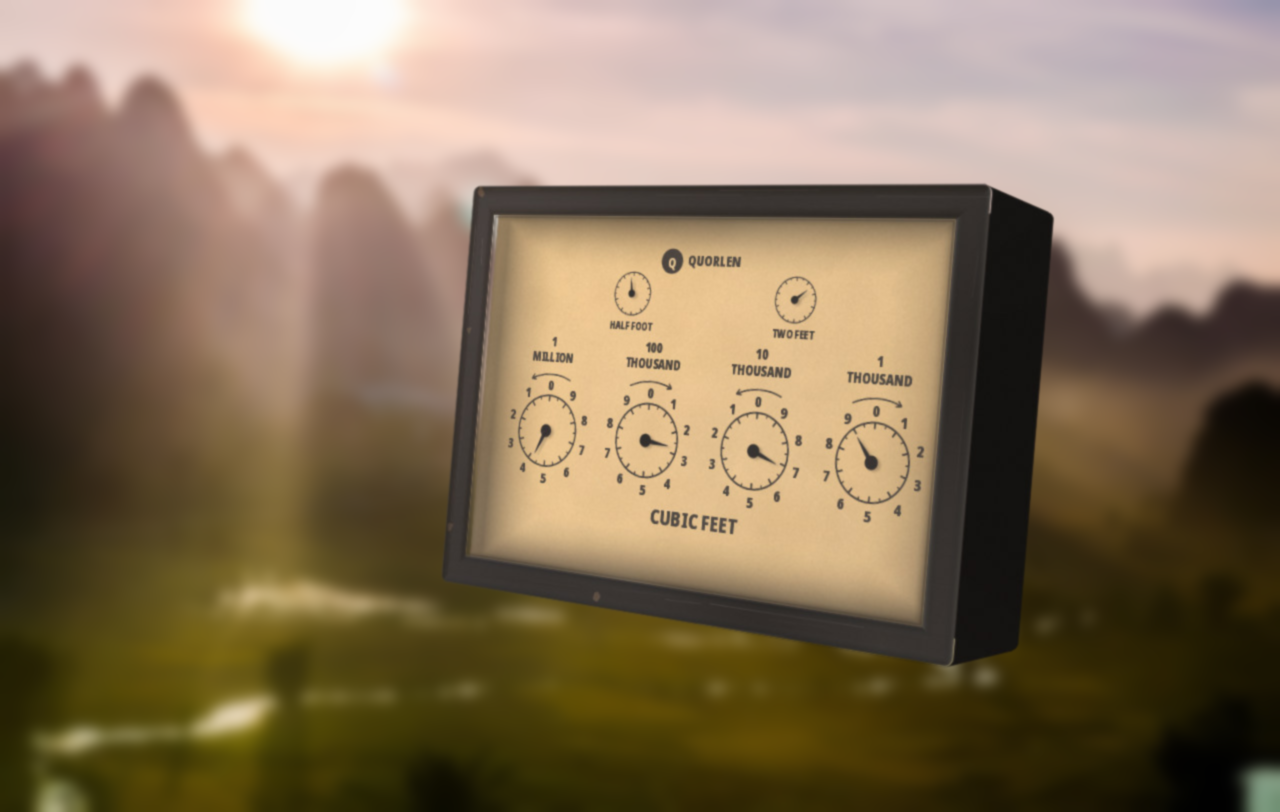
426900
